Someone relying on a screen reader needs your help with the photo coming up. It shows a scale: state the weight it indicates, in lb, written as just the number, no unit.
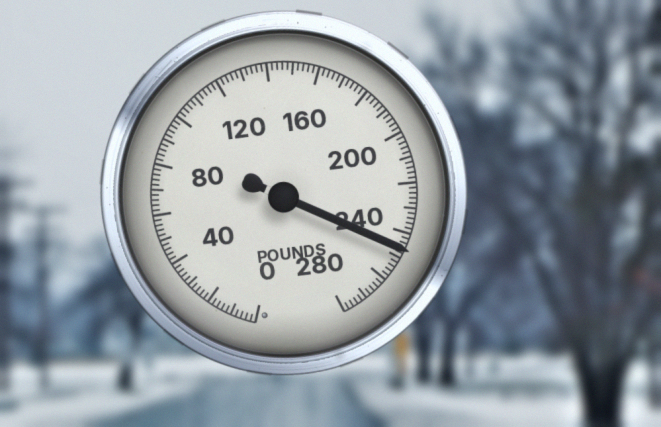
246
